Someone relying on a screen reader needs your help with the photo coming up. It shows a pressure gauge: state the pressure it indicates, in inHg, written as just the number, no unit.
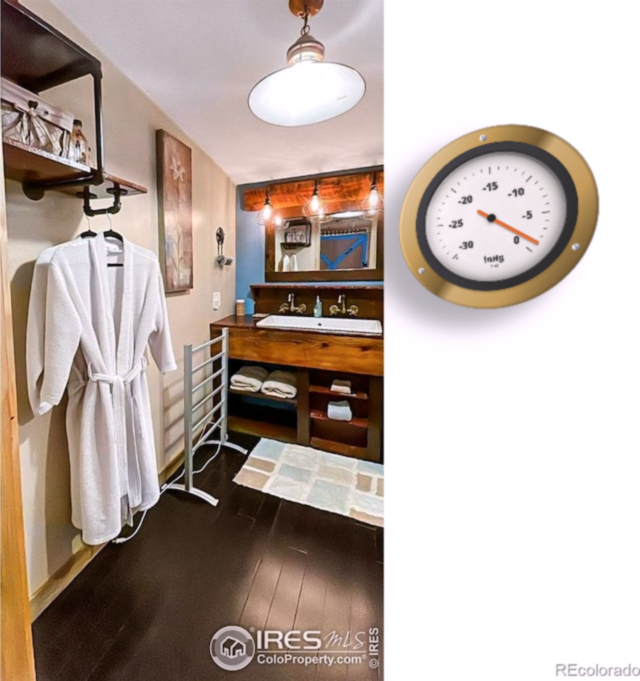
-1
